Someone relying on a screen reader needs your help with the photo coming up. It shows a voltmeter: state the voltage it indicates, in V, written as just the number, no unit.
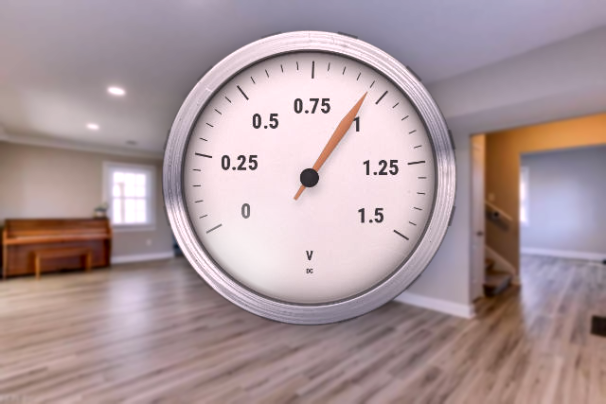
0.95
